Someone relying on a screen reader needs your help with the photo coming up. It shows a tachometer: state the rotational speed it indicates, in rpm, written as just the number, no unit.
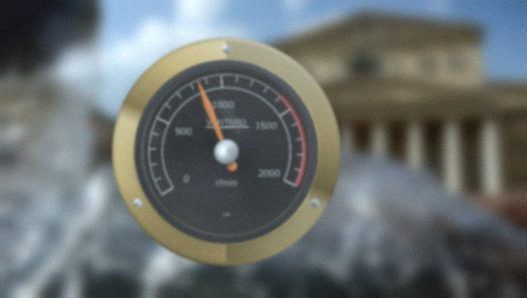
850
